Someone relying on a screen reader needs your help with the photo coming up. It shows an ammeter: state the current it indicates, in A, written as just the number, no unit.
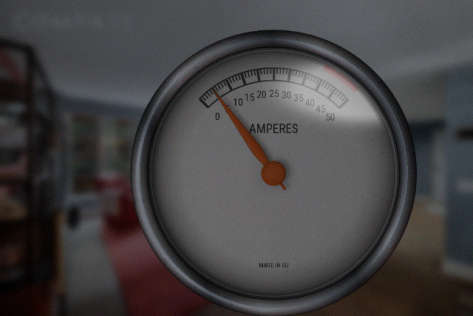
5
